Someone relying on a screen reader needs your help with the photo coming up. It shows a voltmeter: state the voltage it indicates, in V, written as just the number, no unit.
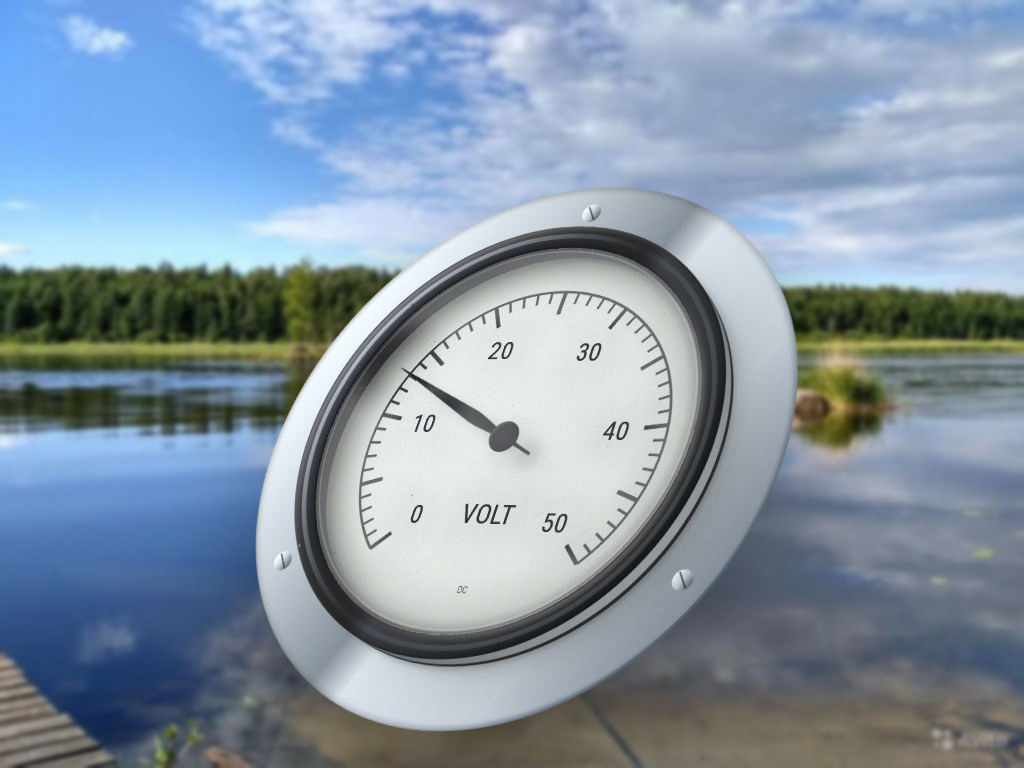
13
